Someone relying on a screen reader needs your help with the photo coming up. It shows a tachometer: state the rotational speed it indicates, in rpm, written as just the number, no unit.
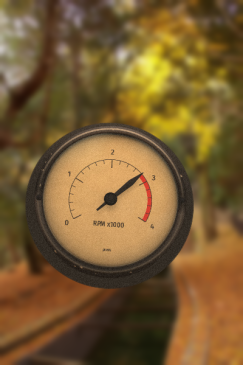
2800
